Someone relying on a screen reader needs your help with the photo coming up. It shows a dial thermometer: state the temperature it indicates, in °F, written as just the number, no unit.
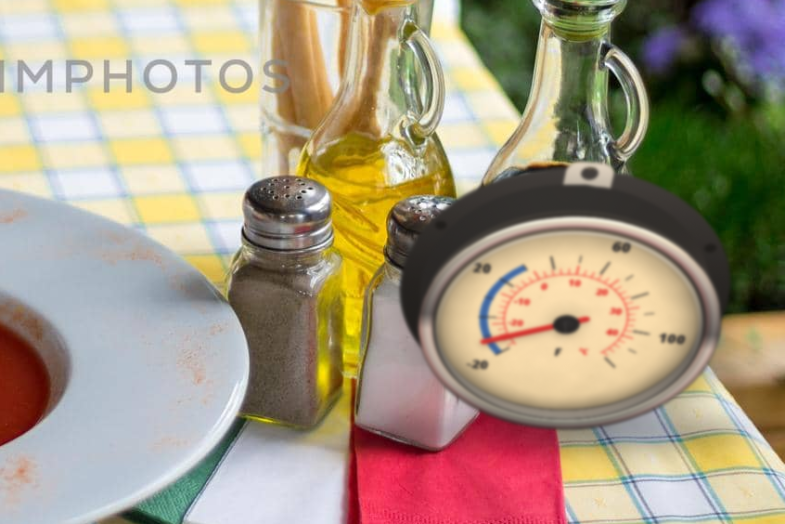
-10
